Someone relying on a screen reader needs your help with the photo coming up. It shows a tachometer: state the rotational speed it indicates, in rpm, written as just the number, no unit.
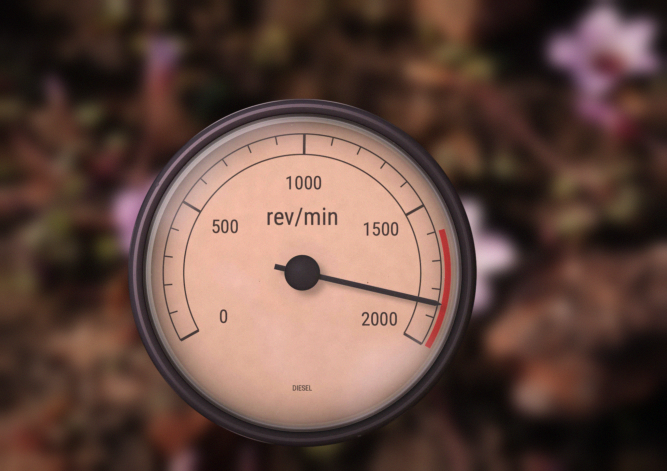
1850
